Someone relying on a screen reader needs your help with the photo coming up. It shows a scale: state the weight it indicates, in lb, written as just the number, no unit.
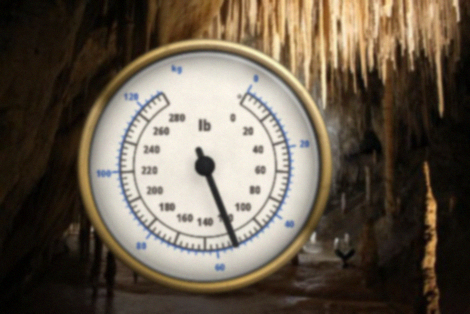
120
